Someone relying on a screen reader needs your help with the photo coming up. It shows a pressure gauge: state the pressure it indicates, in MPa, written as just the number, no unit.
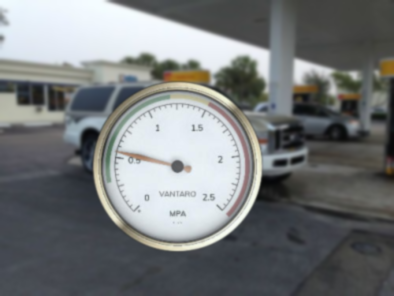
0.55
